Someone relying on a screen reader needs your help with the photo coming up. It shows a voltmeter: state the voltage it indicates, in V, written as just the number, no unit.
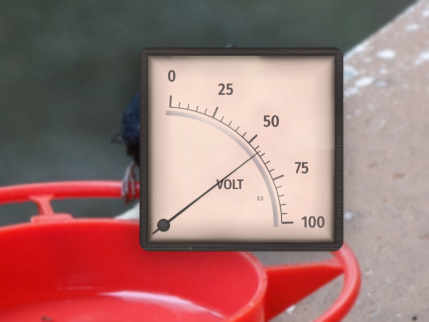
57.5
